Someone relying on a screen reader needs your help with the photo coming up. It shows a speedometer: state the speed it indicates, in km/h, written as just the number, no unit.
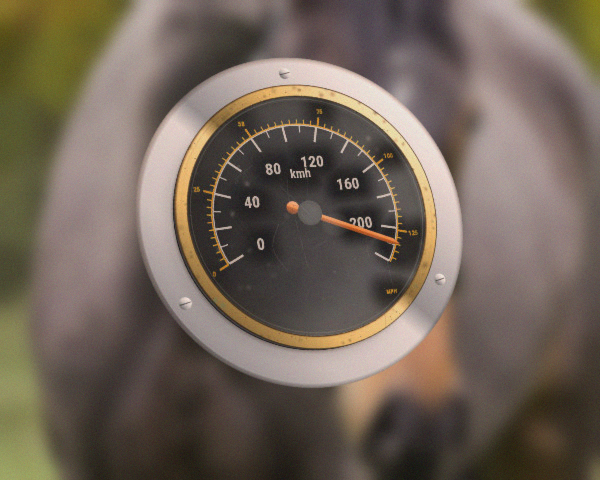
210
